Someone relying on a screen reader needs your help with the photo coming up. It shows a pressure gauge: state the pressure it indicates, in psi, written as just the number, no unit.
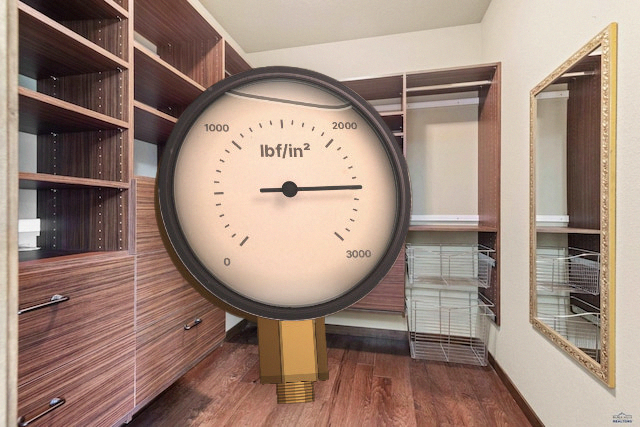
2500
